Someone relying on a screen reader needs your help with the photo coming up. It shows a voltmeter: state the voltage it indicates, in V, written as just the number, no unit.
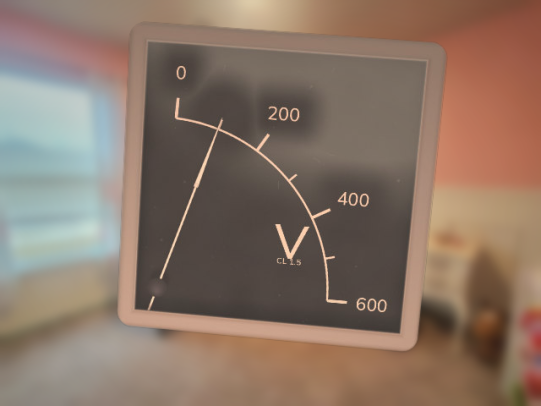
100
